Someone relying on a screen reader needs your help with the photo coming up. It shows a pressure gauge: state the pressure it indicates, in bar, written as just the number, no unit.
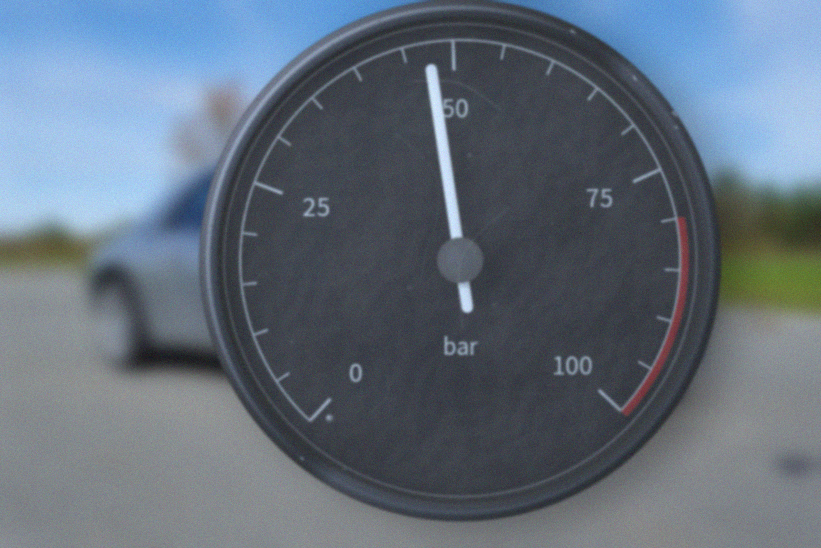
47.5
